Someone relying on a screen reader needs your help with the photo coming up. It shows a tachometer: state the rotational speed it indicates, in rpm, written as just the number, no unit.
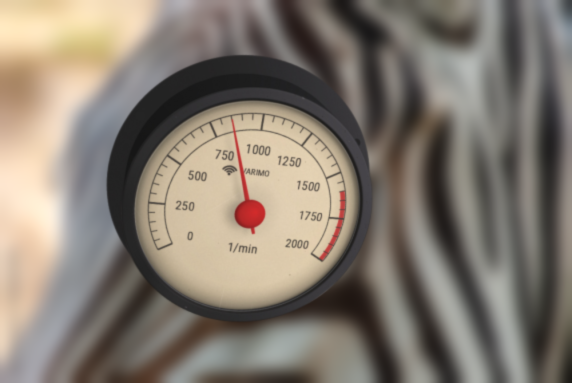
850
